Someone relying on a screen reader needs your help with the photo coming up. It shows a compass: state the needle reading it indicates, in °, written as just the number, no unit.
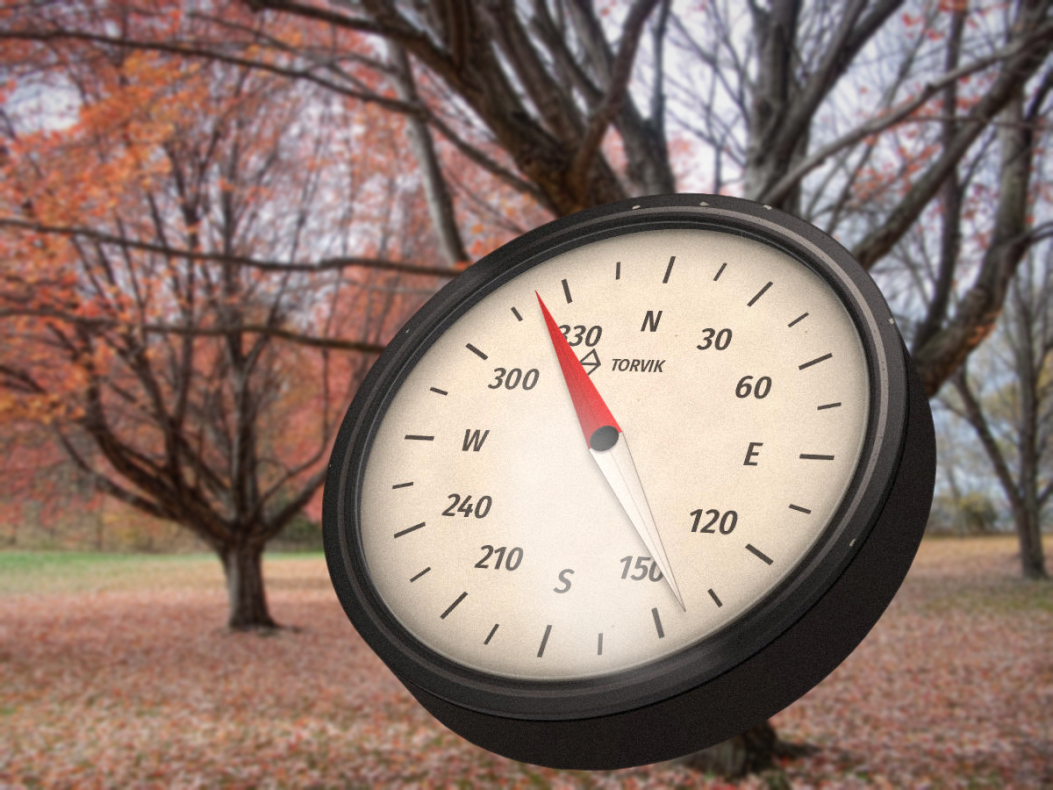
322.5
